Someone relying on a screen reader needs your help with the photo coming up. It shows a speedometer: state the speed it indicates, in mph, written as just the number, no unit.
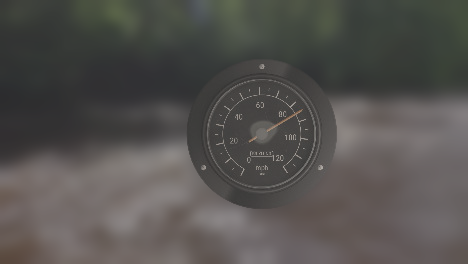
85
